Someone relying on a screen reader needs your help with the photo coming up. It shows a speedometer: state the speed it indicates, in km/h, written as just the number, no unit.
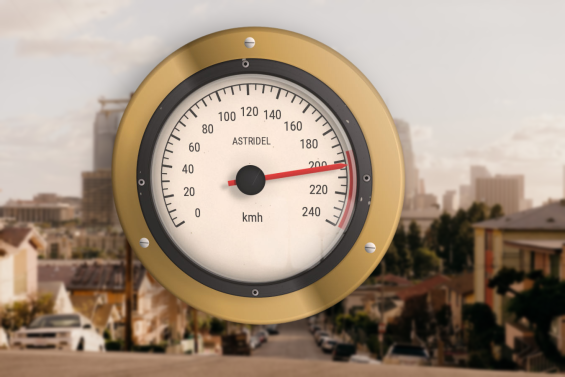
202.5
